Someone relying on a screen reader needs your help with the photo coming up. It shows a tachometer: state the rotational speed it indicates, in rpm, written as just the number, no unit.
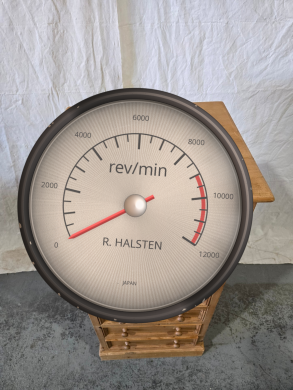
0
